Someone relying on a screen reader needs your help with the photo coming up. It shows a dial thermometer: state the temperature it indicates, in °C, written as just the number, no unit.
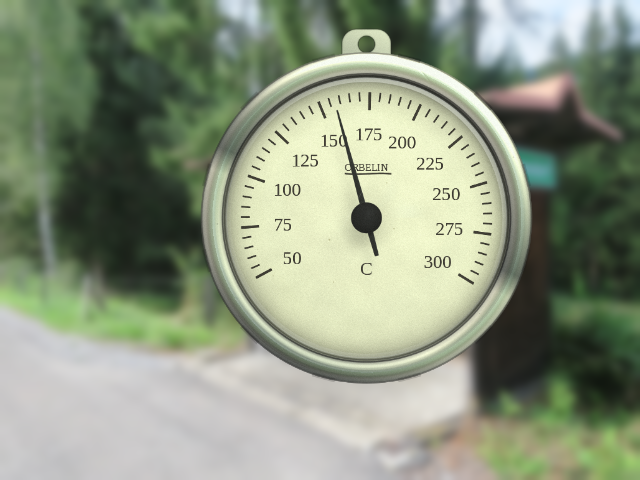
157.5
